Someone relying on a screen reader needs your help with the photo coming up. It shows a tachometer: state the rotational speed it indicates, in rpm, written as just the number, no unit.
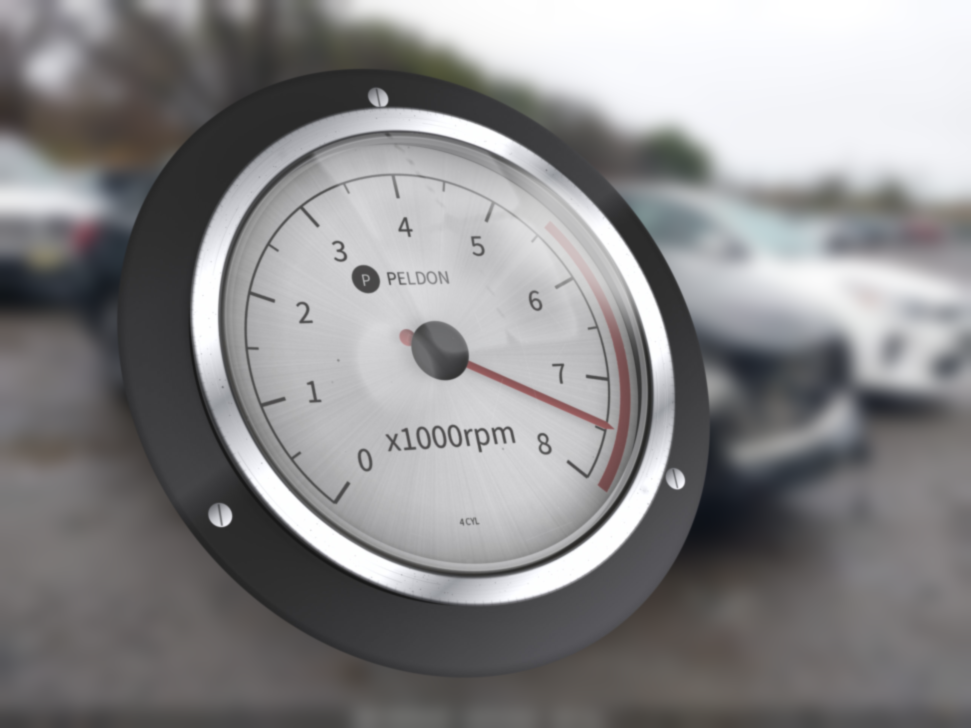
7500
